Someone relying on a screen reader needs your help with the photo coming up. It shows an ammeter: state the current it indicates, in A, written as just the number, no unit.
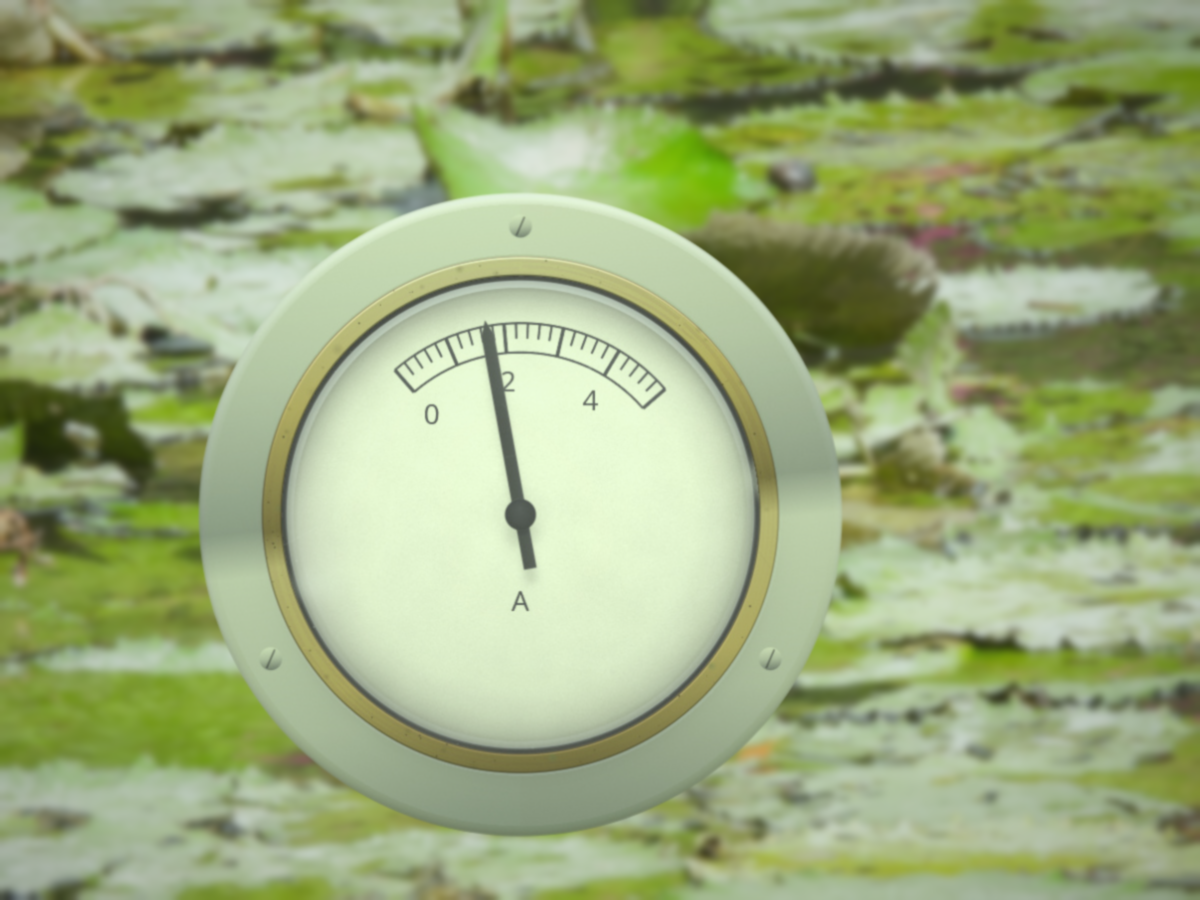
1.7
